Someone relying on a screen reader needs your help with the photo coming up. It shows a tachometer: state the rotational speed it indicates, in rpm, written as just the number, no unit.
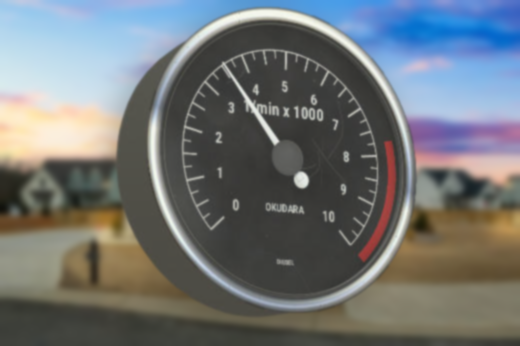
3500
